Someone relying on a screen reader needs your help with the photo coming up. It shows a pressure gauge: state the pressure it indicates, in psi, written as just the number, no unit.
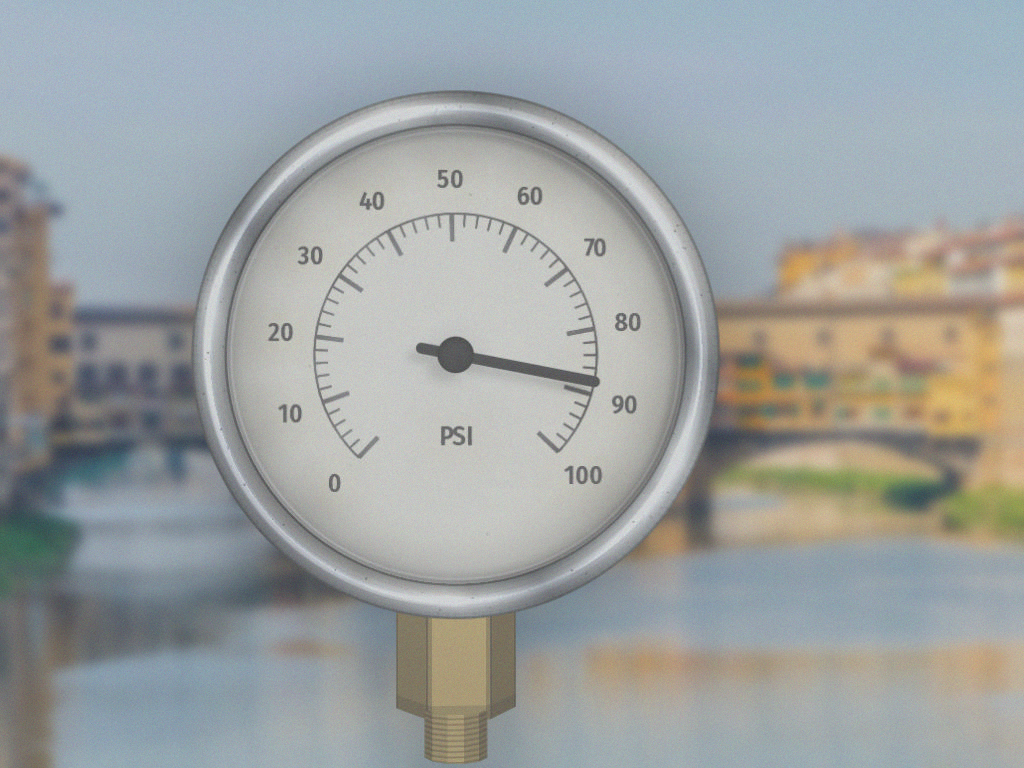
88
